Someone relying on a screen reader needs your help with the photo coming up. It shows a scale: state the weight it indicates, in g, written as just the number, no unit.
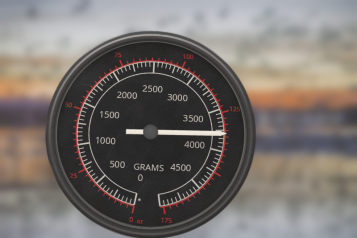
3800
